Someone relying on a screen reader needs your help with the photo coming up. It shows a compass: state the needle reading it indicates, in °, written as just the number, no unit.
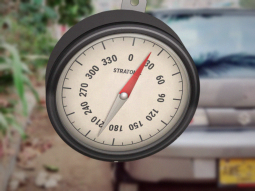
20
